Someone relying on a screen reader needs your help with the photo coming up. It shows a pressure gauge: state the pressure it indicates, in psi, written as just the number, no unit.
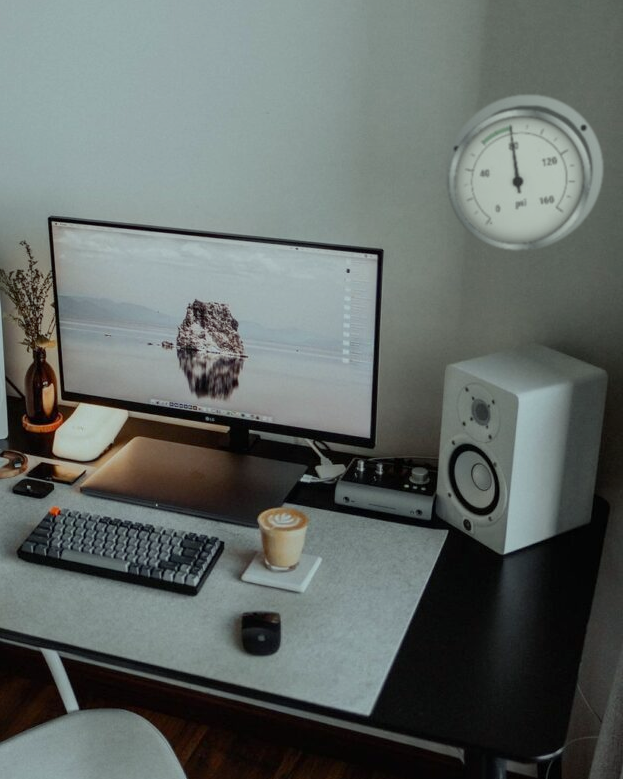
80
